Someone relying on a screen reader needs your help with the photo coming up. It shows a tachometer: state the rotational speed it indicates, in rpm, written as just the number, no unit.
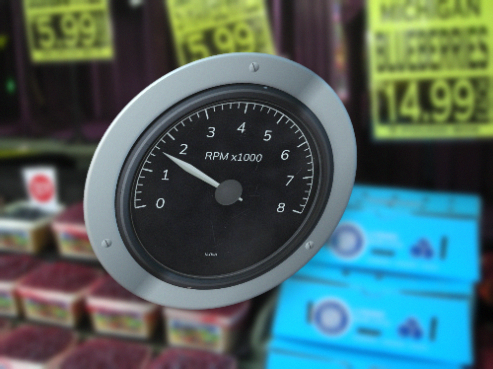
1600
